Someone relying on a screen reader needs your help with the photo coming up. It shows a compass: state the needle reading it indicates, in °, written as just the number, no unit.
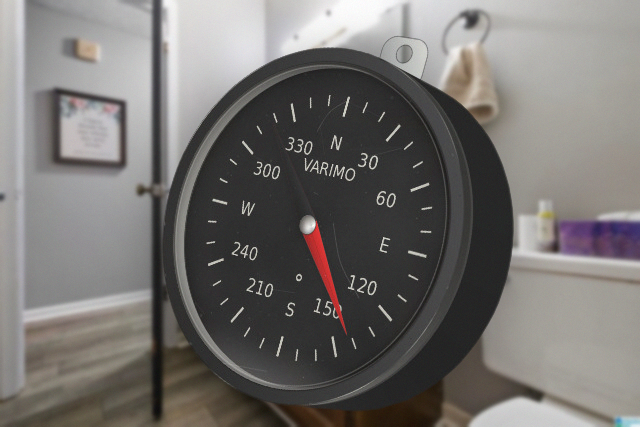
140
